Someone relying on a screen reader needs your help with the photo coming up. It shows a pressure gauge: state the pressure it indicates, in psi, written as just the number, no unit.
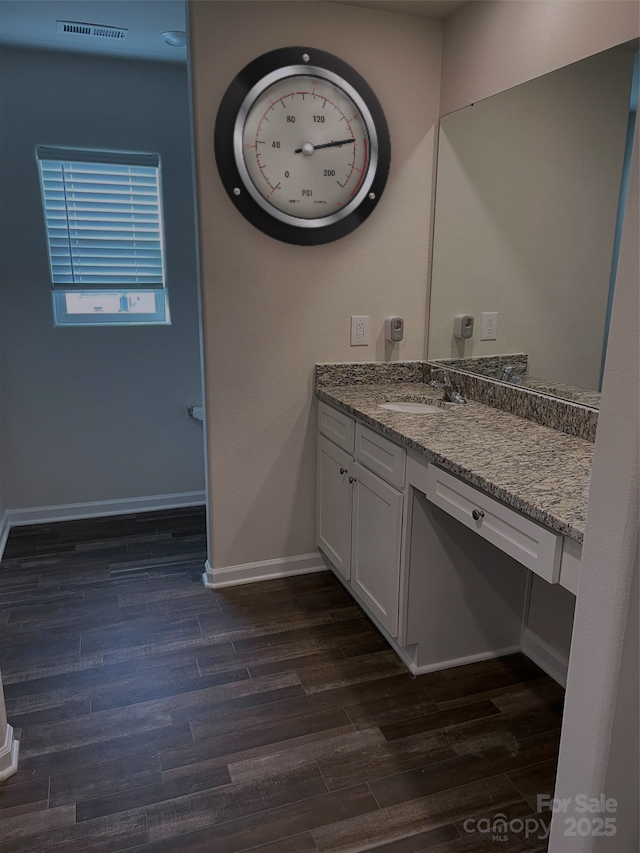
160
